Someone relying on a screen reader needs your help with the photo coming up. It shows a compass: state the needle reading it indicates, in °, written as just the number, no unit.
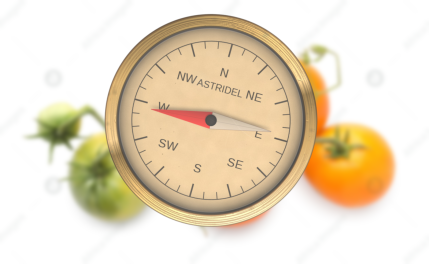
265
